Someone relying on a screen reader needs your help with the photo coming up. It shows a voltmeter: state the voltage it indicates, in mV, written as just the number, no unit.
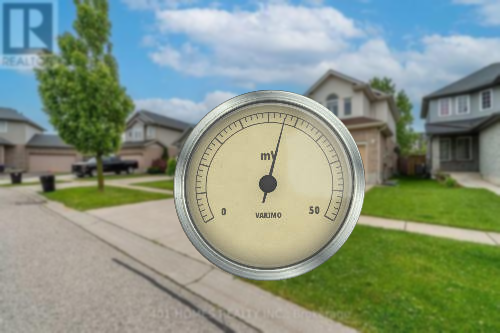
28
